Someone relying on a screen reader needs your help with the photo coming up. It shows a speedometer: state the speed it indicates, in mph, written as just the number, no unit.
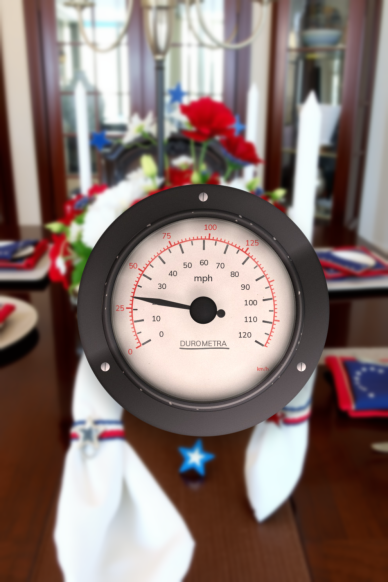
20
